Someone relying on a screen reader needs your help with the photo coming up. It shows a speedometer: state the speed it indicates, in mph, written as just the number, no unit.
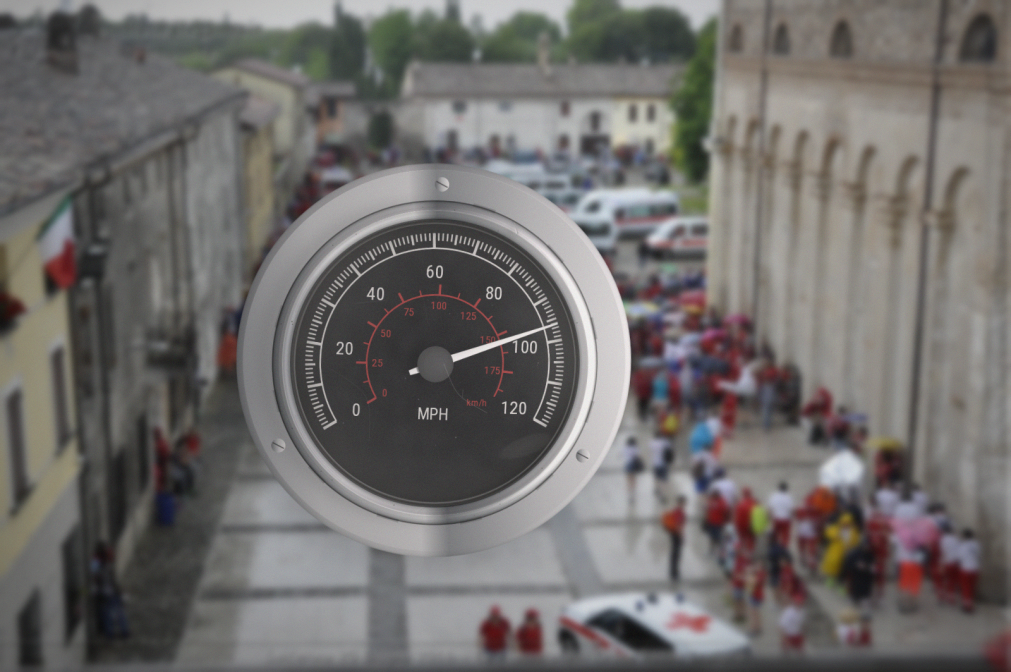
96
